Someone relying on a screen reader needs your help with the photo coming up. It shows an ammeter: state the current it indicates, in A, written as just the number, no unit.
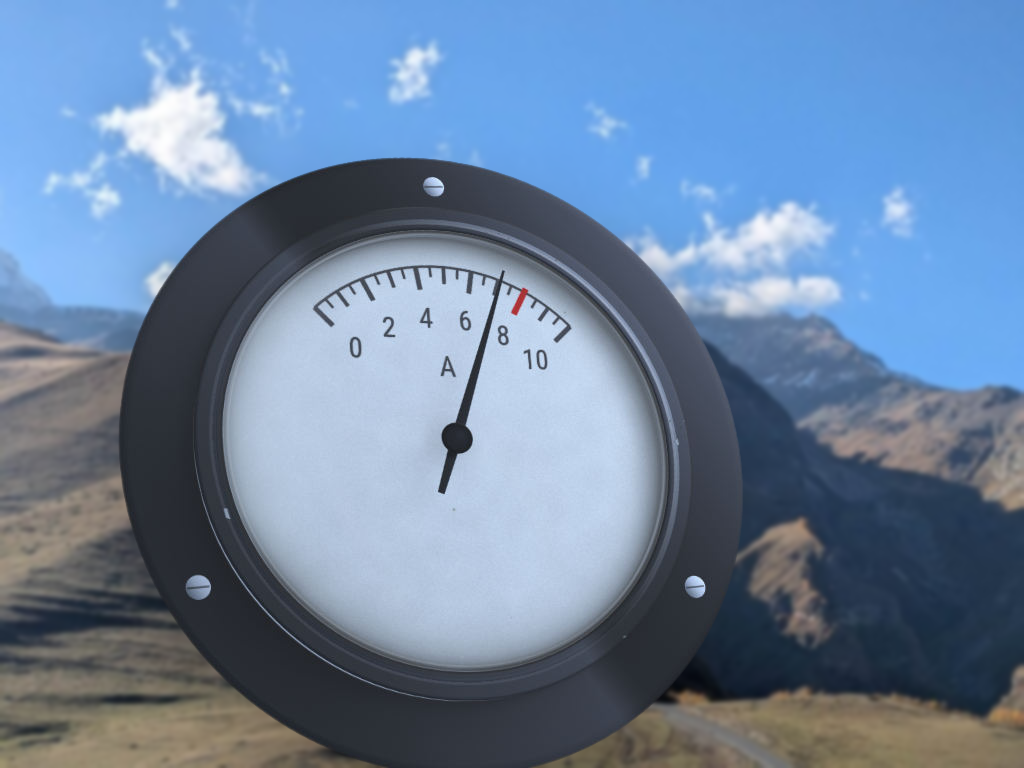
7
